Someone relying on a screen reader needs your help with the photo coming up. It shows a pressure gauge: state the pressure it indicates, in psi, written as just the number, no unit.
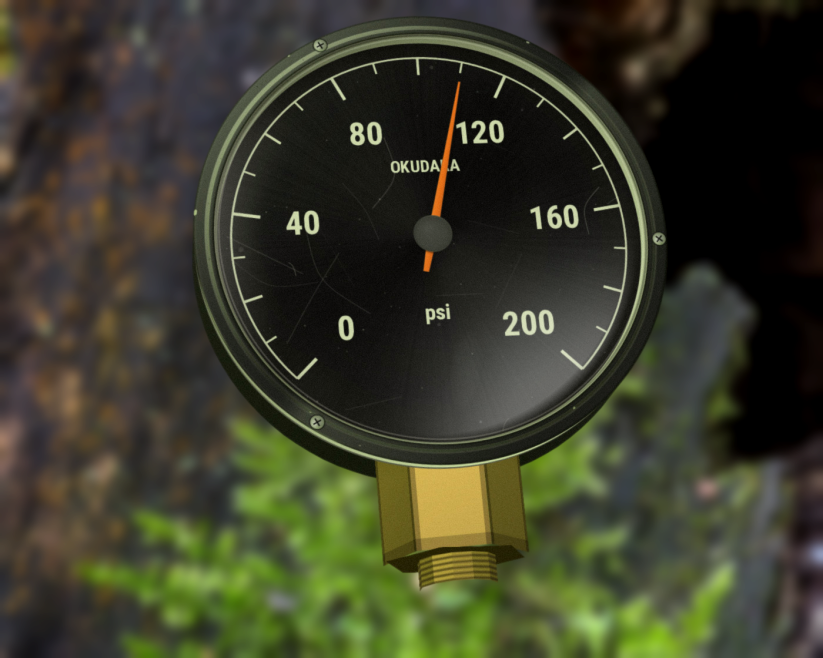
110
